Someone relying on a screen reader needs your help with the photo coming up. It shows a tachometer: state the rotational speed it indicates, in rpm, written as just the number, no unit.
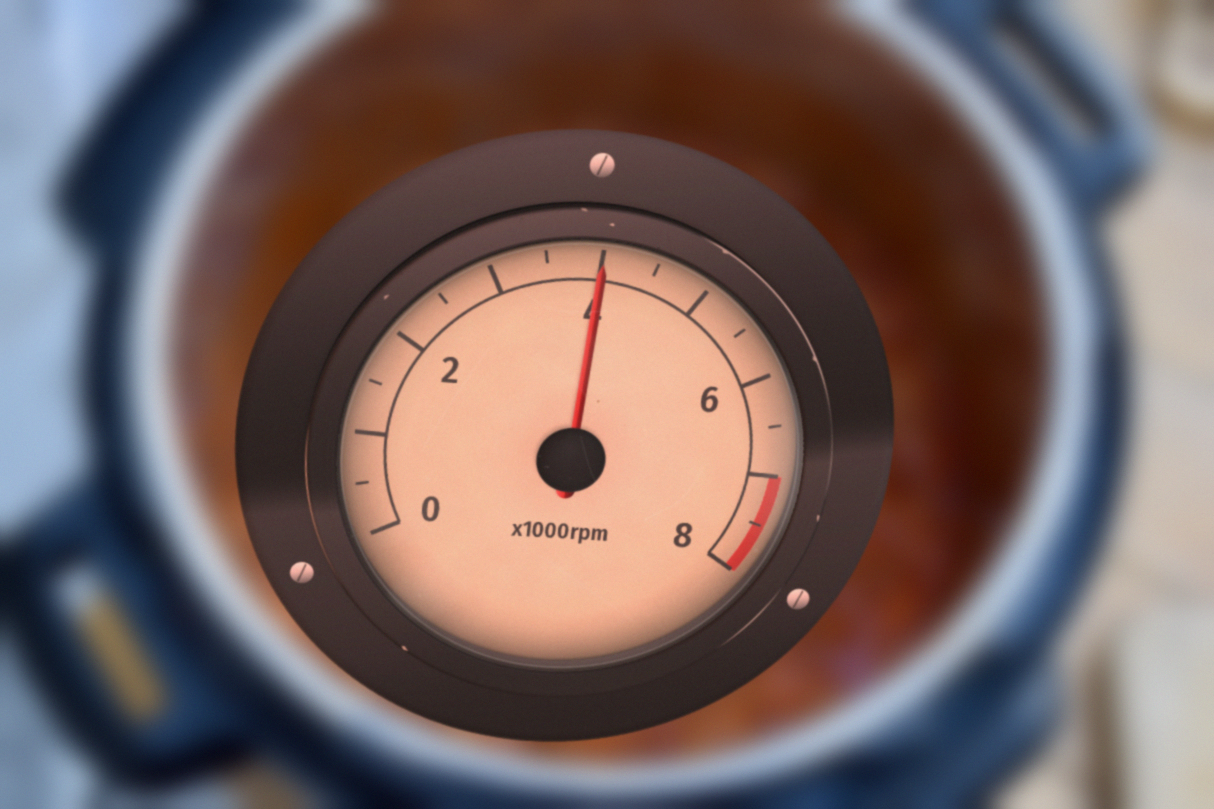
4000
